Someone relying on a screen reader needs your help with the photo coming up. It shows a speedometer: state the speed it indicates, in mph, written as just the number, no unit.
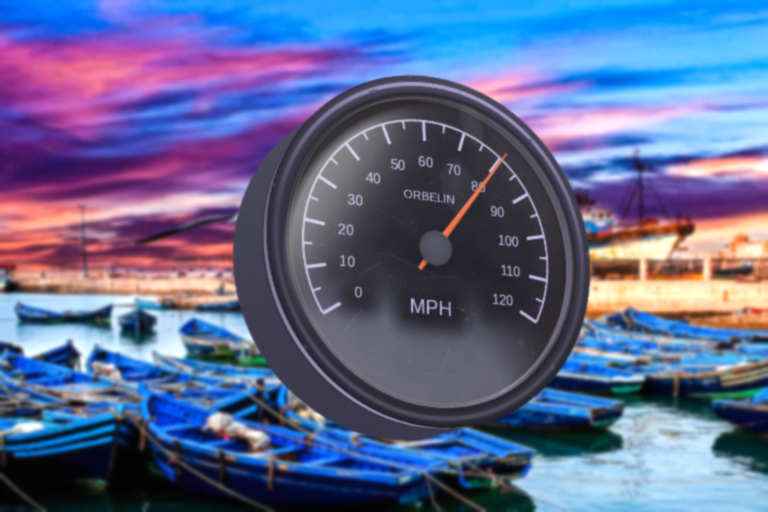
80
